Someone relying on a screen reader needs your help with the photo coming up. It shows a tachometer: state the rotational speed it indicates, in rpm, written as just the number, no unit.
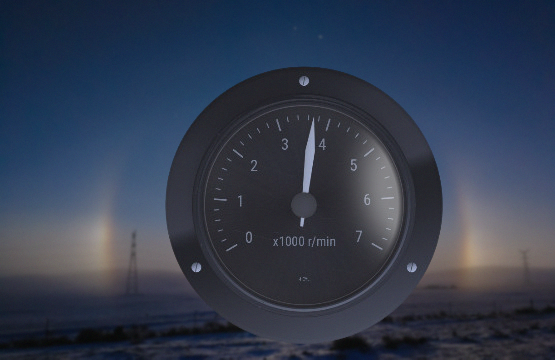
3700
